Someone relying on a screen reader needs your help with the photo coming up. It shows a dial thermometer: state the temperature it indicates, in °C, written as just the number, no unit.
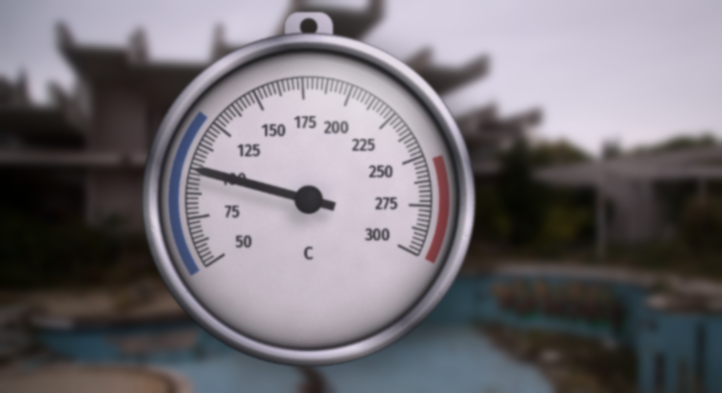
100
